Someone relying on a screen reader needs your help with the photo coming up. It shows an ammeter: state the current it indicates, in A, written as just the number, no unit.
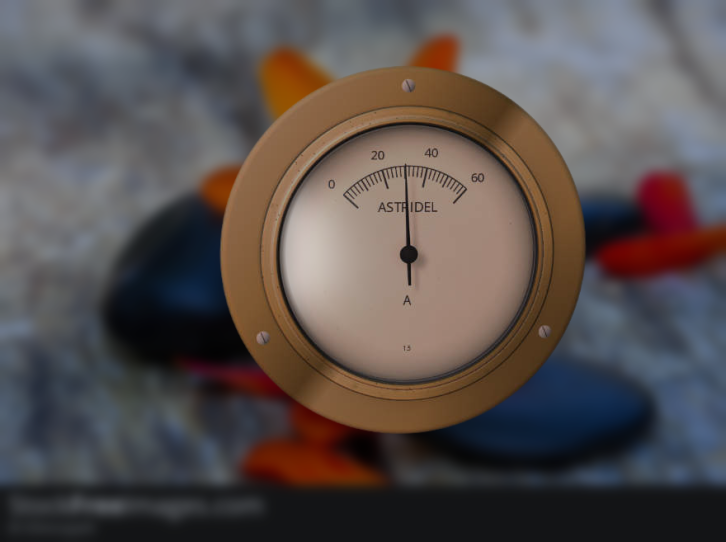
30
